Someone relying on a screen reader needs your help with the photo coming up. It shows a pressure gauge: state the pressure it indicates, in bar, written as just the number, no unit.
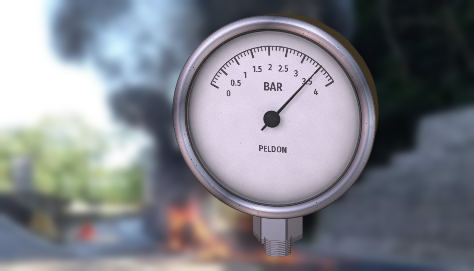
3.5
